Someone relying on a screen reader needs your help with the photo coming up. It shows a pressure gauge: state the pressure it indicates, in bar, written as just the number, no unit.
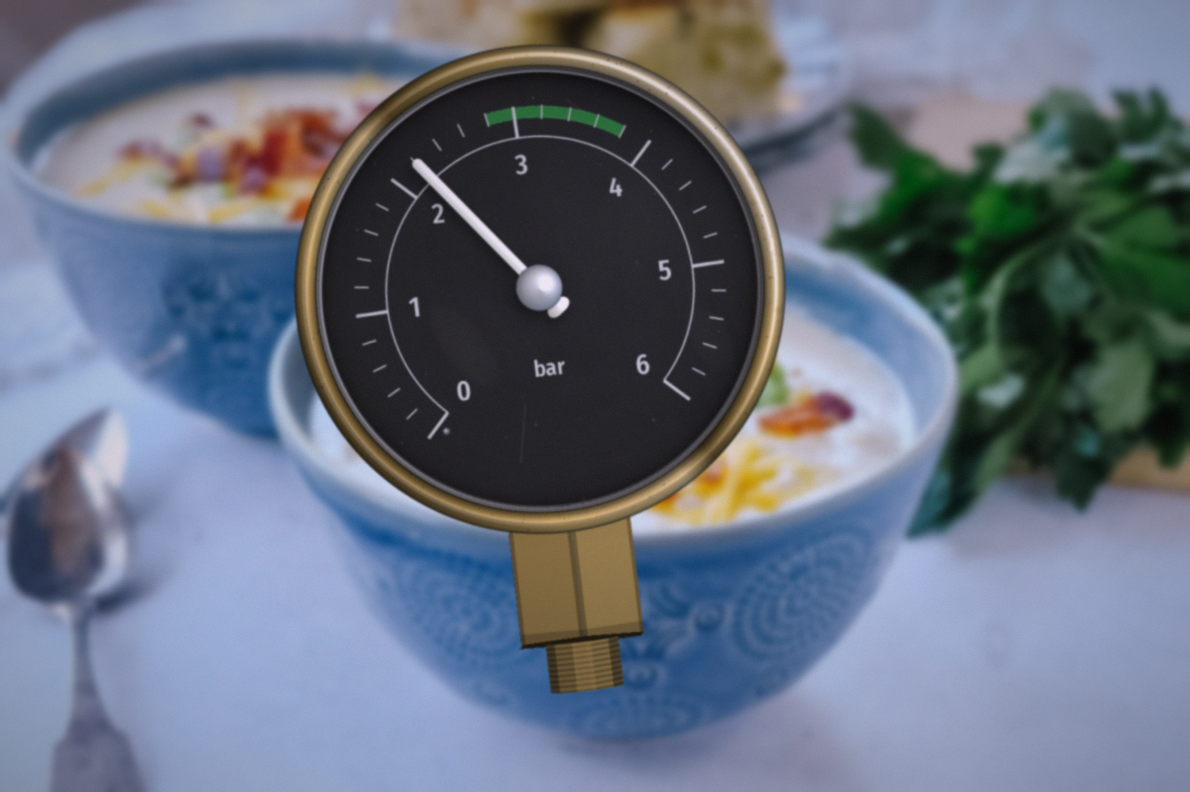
2.2
